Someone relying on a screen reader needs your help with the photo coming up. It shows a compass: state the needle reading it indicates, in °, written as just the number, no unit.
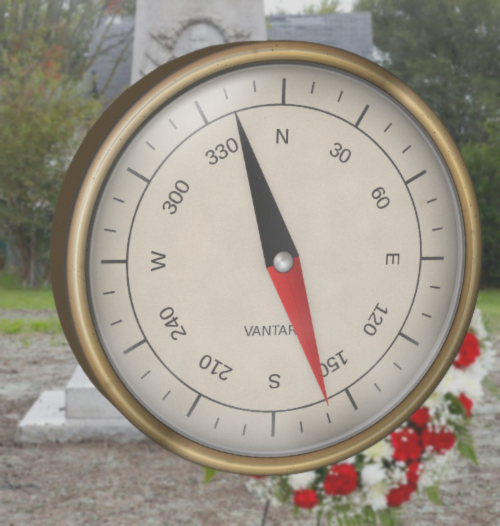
160
